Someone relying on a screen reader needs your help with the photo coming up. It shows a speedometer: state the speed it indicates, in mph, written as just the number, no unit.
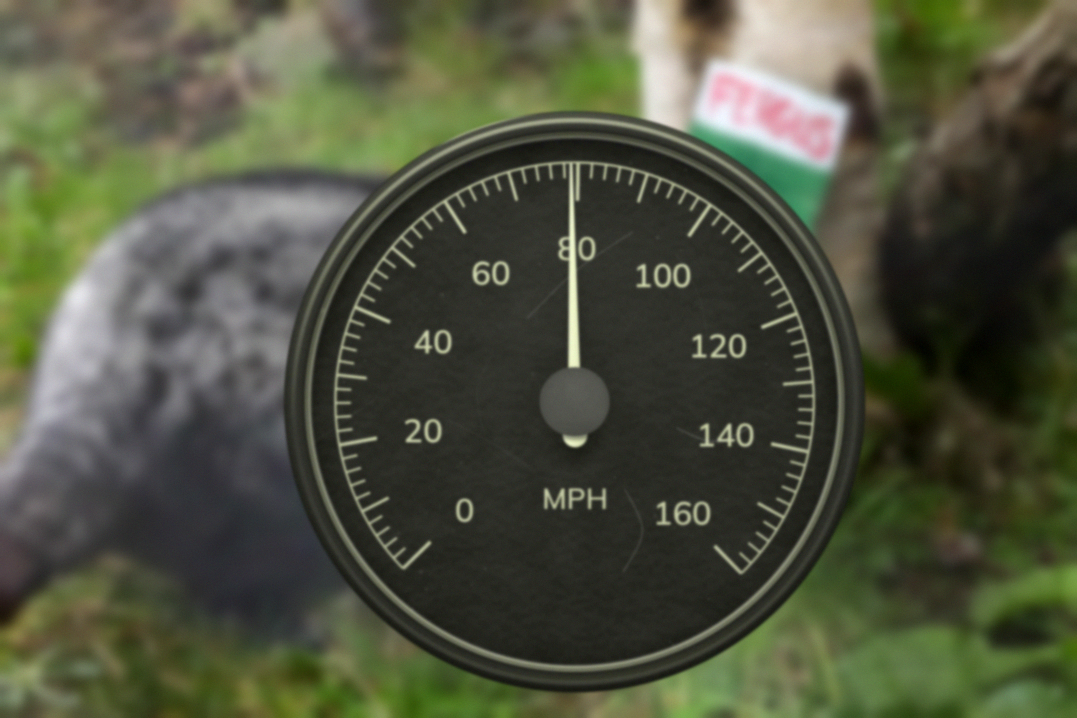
79
